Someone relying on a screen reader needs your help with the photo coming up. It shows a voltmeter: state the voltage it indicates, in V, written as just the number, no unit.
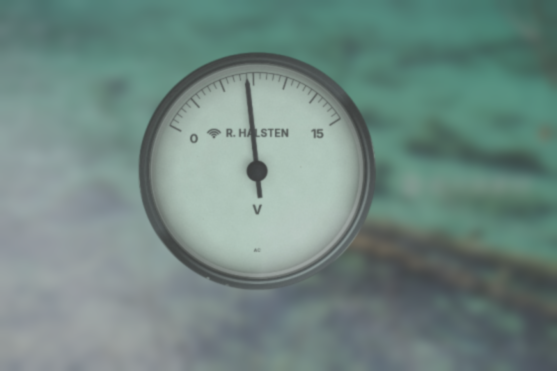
7
